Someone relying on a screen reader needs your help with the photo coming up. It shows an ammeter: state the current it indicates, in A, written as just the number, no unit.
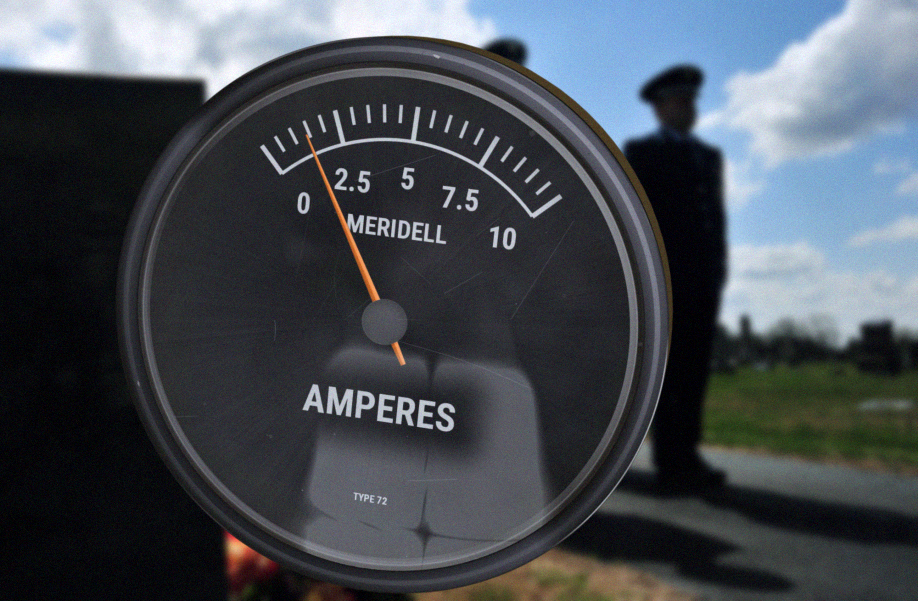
1.5
